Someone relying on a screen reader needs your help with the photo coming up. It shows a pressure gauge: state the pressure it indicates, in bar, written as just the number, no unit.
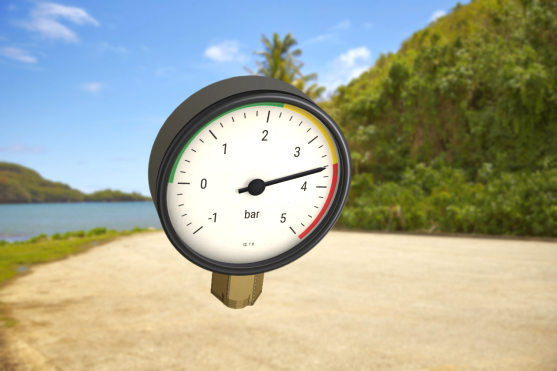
3.6
